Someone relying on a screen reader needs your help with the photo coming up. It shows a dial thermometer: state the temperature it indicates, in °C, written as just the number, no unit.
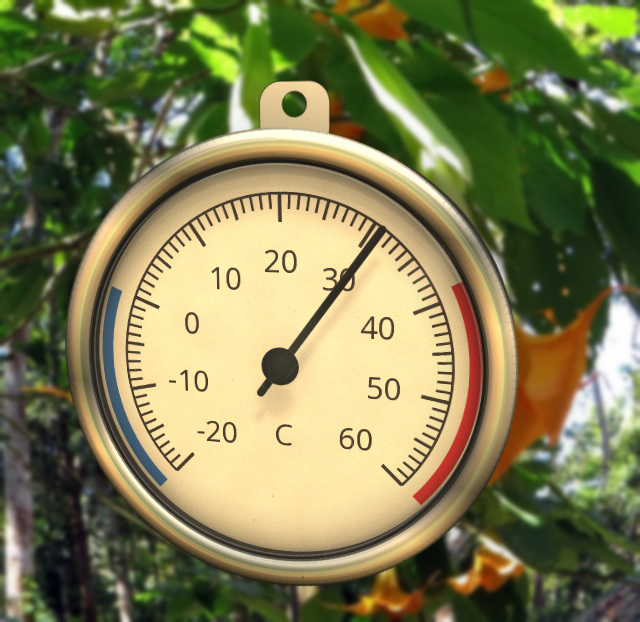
31
